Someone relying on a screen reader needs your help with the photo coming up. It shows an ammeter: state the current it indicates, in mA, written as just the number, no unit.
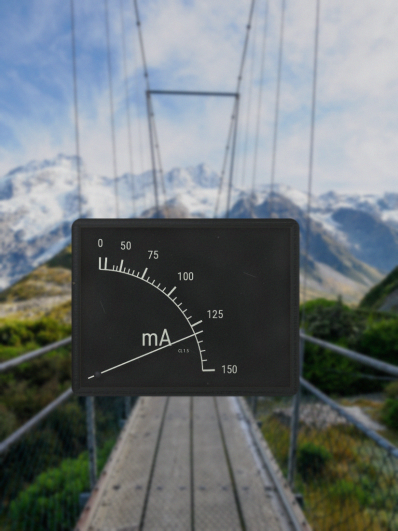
130
